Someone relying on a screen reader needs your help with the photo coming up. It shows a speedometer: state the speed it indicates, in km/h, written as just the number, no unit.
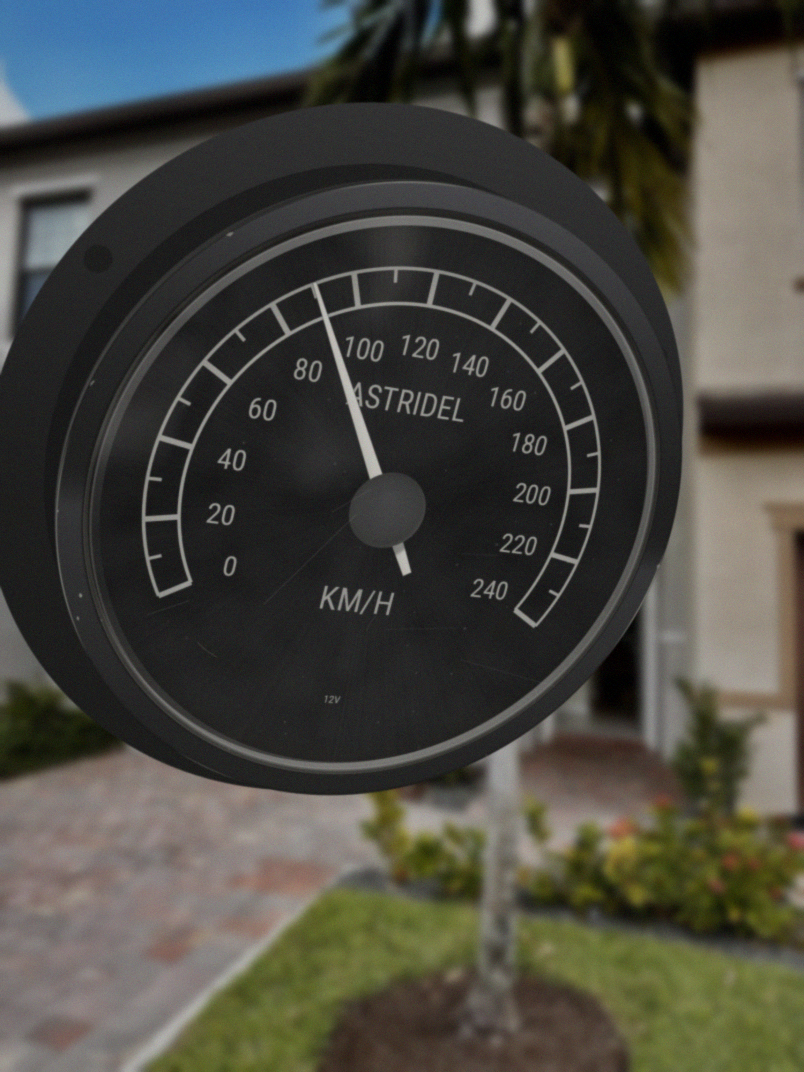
90
